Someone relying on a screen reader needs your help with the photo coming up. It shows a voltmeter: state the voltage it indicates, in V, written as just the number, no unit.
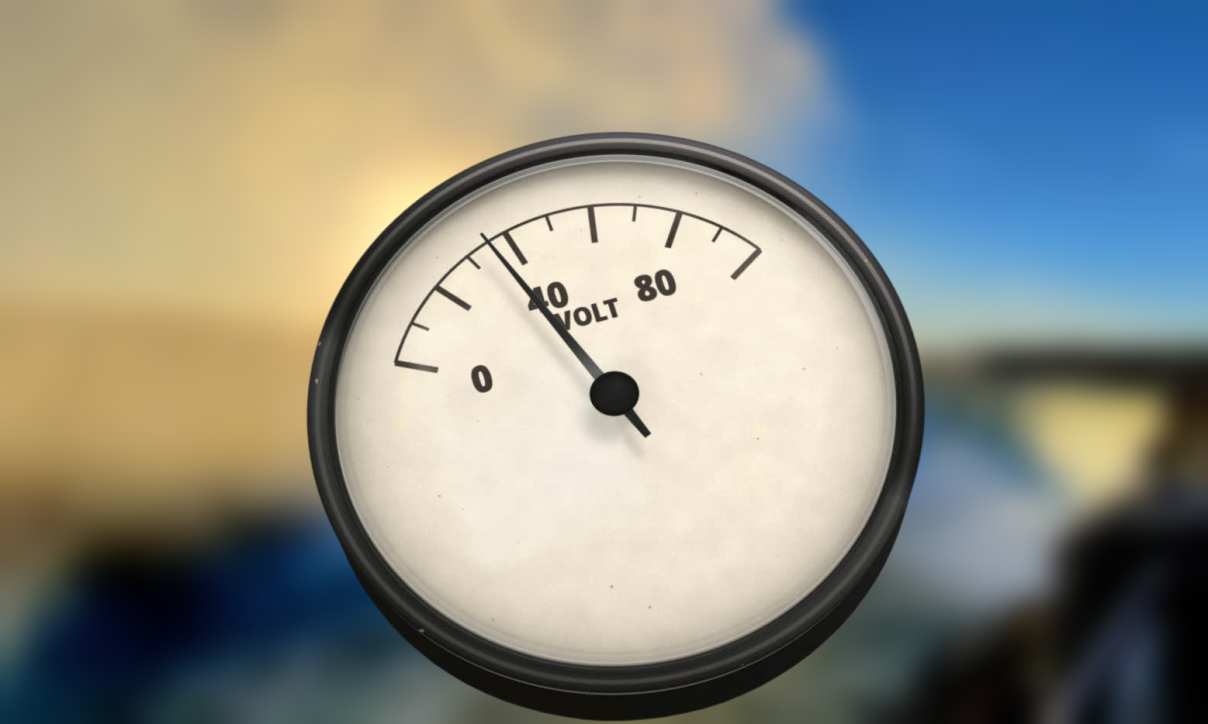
35
